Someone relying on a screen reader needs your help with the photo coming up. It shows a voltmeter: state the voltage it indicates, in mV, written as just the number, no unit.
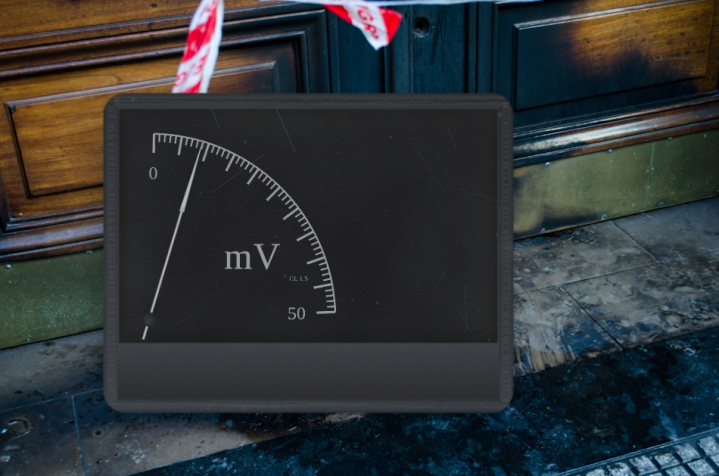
9
